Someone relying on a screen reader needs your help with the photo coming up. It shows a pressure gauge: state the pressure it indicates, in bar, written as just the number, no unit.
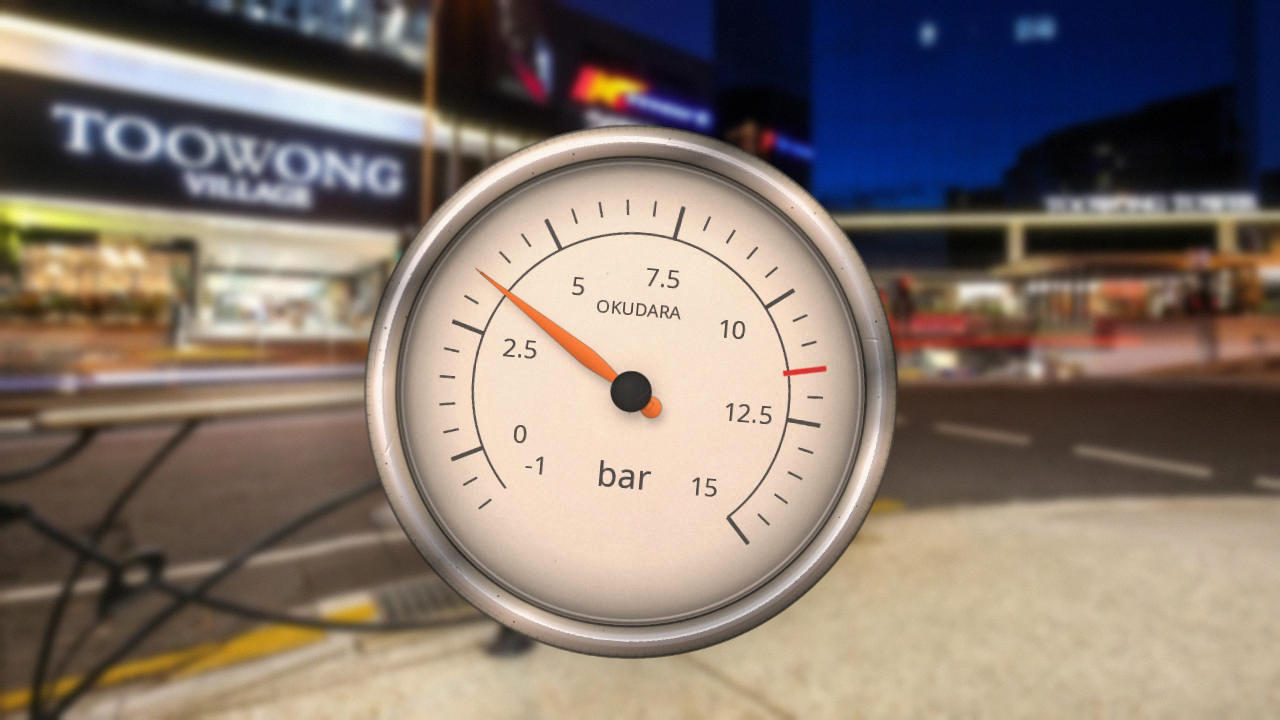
3.5
